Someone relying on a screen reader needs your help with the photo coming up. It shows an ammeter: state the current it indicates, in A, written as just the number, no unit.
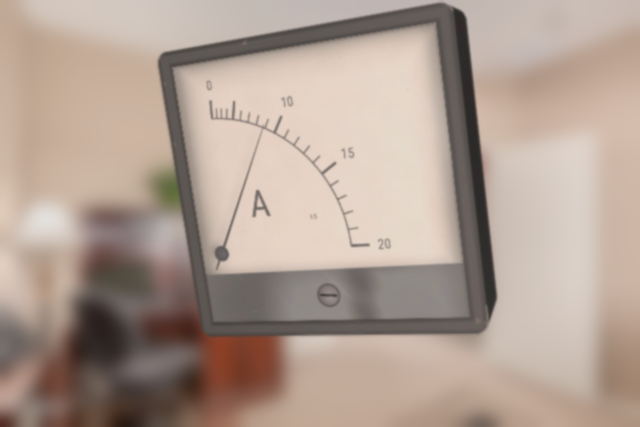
9
